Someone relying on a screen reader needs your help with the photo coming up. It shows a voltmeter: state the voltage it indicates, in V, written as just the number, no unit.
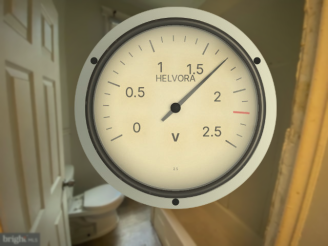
1.7
